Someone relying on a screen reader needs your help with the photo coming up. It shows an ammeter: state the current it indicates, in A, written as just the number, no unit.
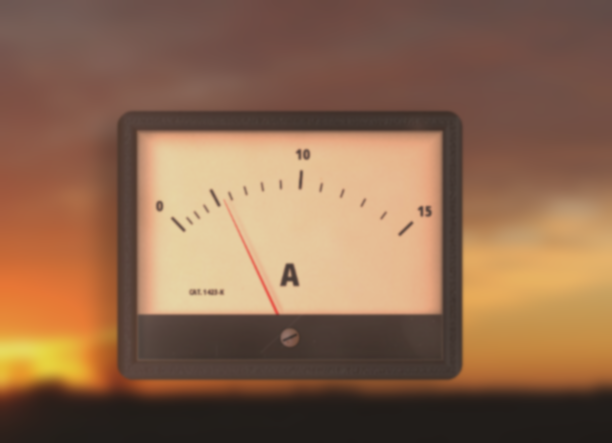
5.5
